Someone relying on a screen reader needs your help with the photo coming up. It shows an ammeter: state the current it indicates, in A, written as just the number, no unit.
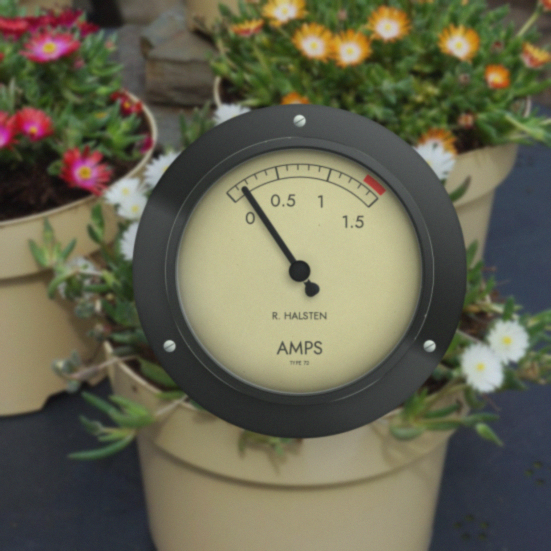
0.15
